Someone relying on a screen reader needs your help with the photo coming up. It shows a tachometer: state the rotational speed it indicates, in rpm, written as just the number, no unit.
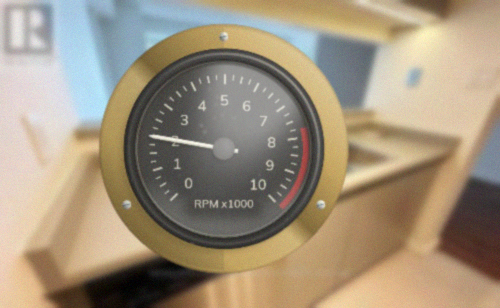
2000
